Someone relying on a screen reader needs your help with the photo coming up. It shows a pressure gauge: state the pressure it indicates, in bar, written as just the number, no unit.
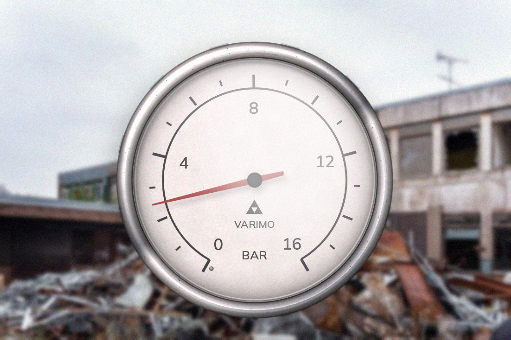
2.5
